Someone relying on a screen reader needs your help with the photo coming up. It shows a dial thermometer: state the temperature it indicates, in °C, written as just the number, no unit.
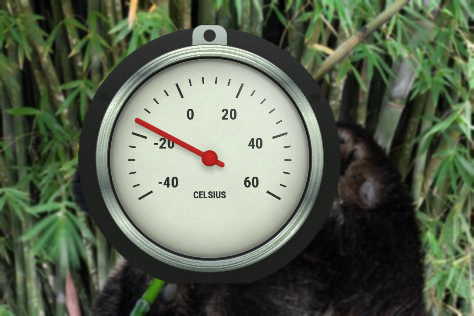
-16
